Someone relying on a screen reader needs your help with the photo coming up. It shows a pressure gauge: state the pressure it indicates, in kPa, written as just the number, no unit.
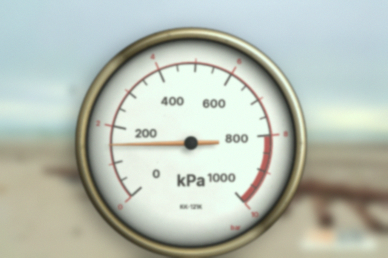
150
